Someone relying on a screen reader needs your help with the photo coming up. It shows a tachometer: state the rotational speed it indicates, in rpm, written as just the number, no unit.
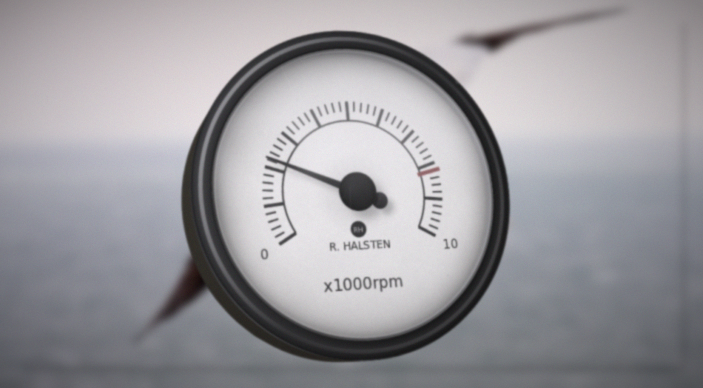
2200
